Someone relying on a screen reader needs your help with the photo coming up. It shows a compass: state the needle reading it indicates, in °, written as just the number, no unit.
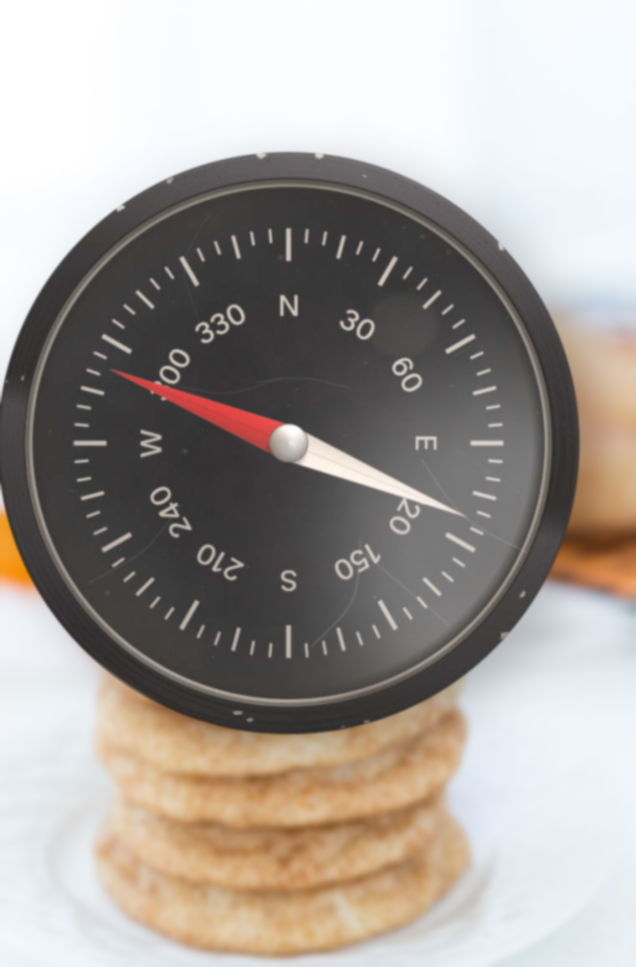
292.5
